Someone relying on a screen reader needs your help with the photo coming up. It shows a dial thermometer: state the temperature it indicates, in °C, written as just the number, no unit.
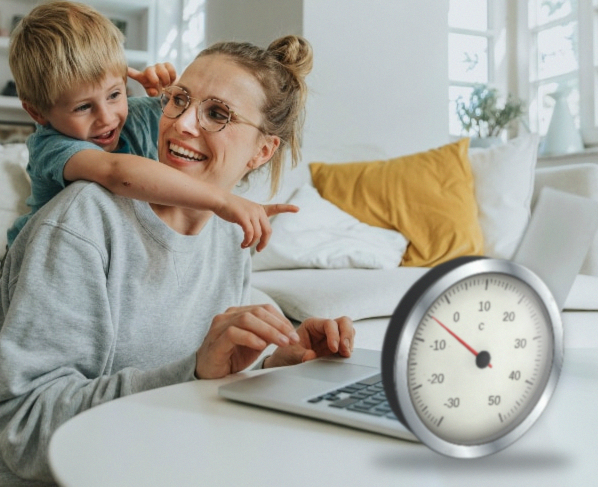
-5
